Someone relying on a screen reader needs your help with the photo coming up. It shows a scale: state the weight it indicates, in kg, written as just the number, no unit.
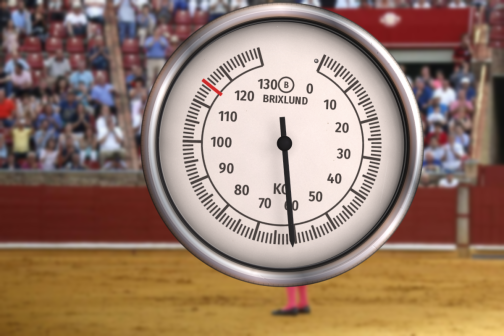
61
